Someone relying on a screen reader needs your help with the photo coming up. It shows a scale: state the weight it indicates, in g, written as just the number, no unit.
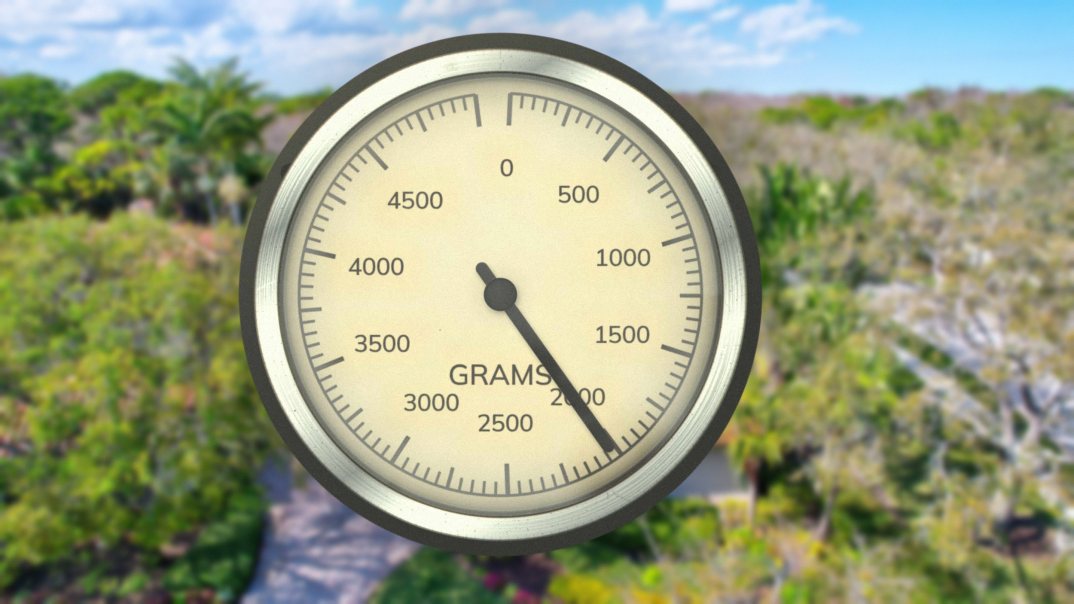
2025
